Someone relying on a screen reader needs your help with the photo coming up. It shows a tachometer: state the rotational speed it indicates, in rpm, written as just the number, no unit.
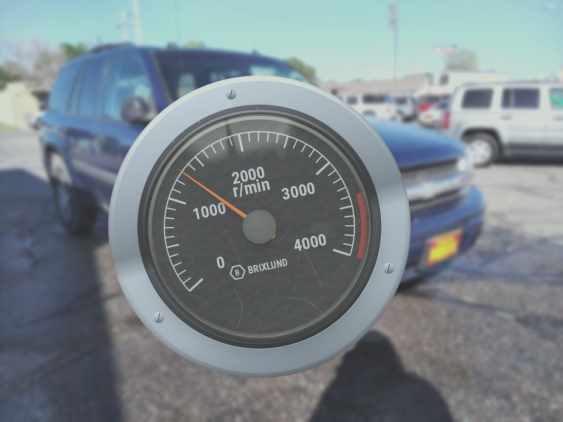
1300
